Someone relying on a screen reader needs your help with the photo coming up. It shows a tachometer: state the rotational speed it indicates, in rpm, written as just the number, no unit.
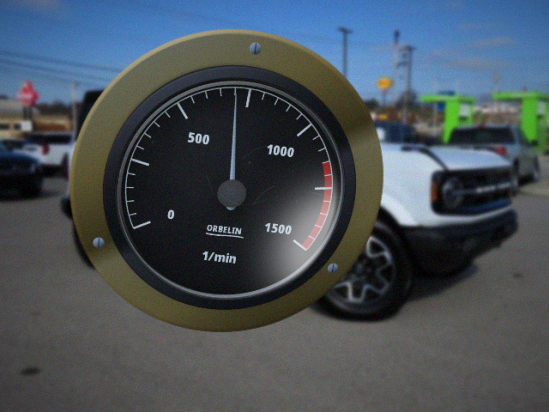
700
